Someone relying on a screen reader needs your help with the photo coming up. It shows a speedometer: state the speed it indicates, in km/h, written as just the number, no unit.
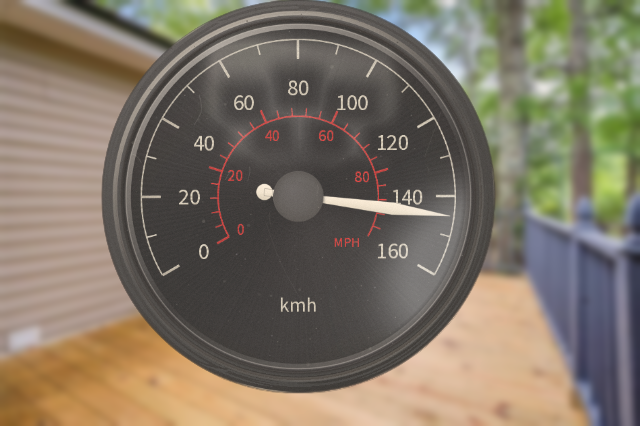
145
